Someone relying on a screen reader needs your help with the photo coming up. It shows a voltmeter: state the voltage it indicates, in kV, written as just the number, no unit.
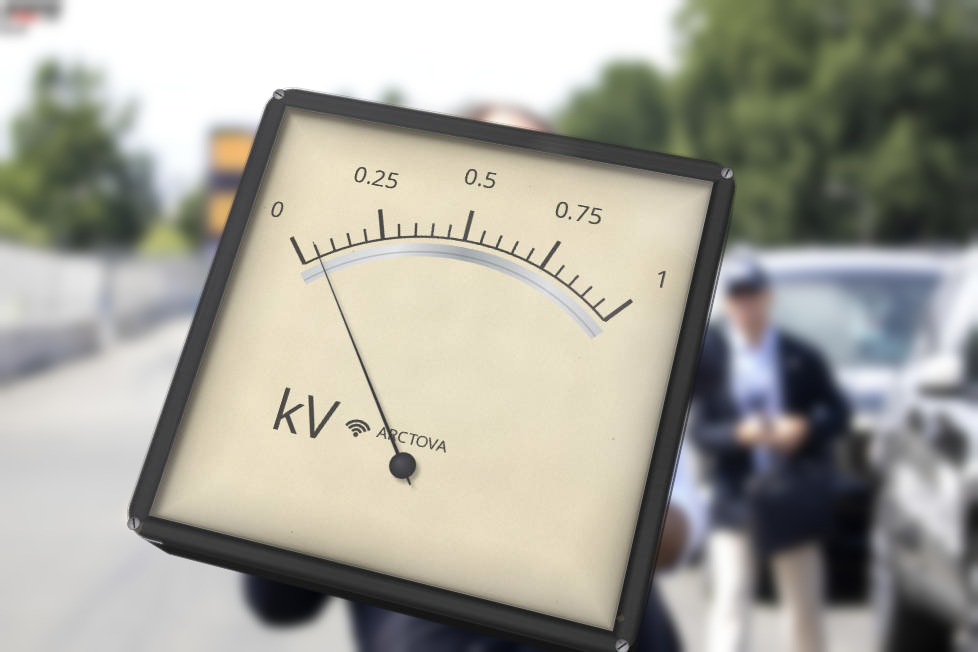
0.05
